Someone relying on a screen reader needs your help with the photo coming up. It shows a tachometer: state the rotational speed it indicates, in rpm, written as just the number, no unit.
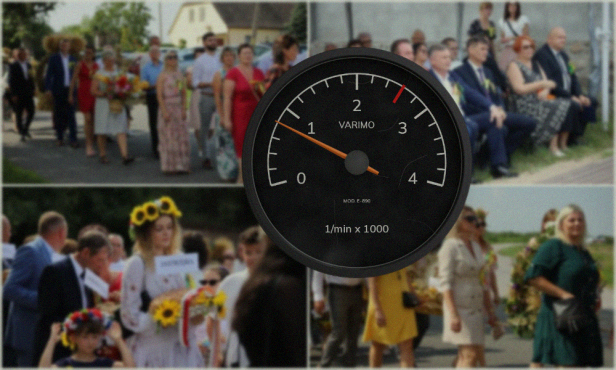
800
